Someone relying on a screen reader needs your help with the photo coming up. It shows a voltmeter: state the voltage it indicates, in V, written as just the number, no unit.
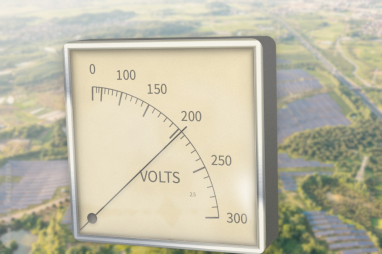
205
